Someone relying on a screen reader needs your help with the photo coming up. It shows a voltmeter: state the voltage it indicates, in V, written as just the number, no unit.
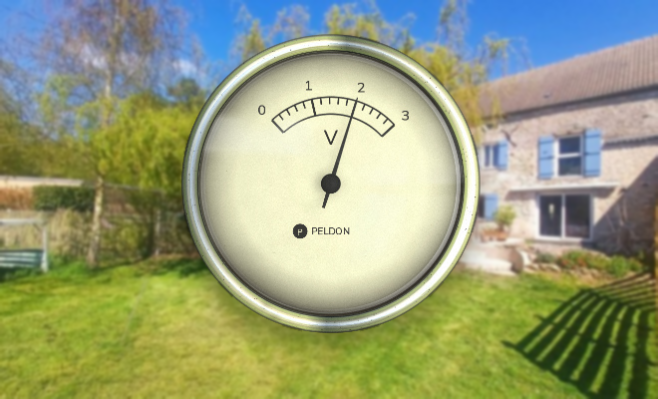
2
